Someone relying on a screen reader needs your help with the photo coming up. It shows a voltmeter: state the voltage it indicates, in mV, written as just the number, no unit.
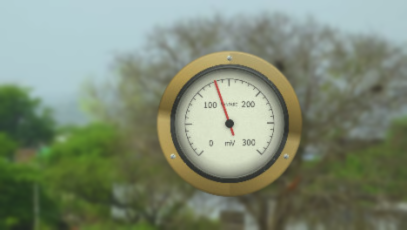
130
